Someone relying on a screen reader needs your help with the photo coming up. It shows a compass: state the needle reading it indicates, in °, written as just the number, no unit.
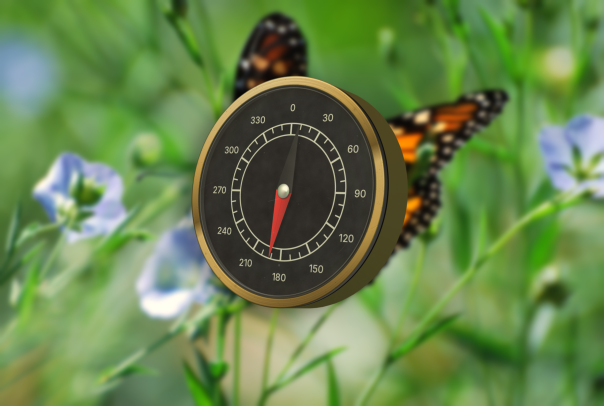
190
